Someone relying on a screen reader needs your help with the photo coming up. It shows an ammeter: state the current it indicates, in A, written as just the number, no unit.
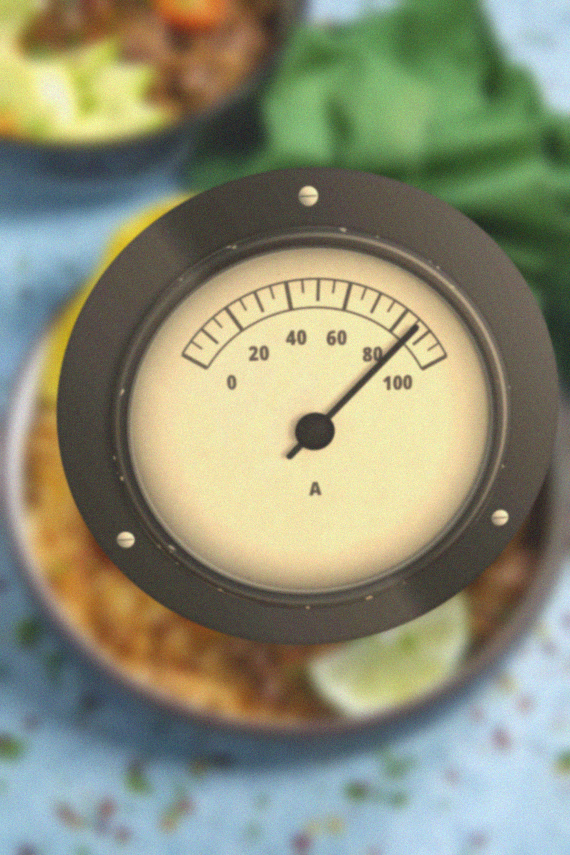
85
